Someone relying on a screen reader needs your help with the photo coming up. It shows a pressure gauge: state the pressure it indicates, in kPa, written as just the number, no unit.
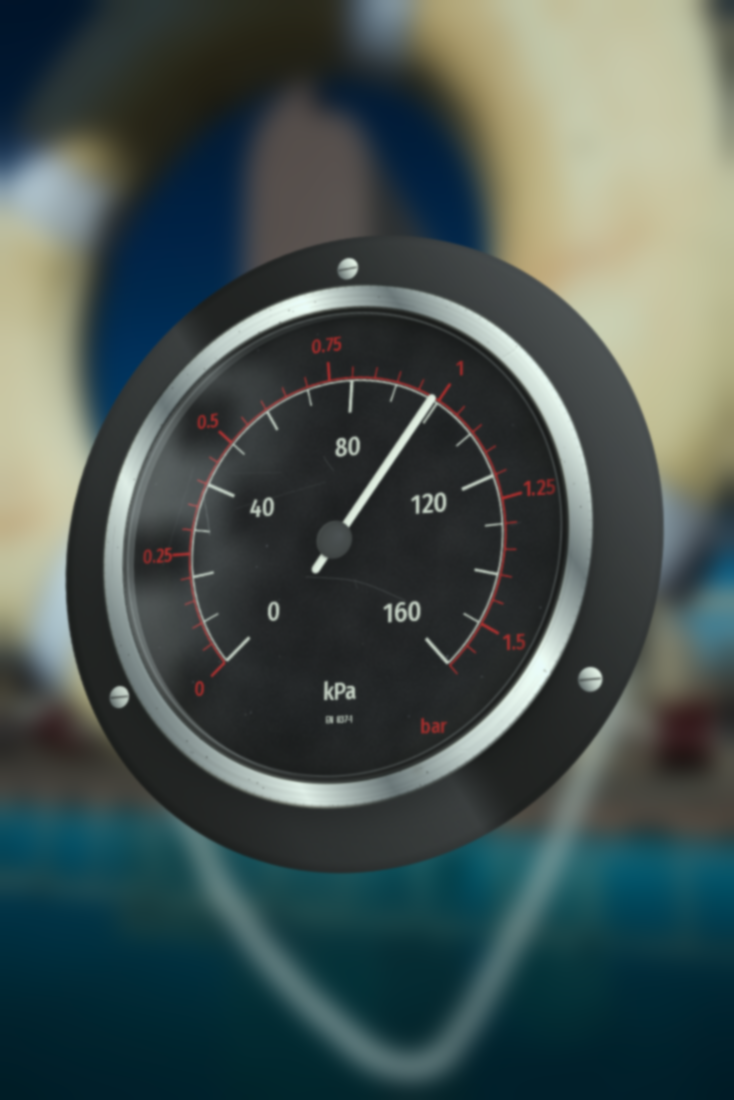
100
